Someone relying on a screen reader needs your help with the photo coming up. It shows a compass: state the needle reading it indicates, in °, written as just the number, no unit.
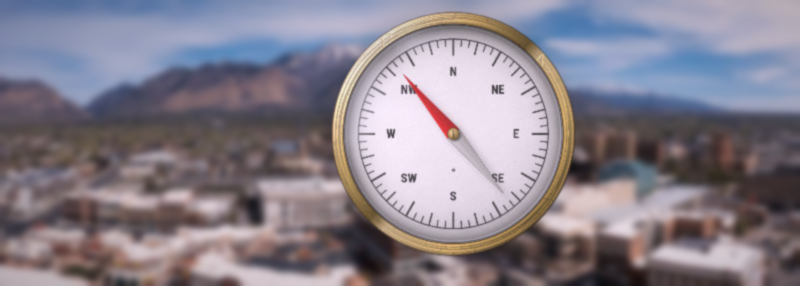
320
